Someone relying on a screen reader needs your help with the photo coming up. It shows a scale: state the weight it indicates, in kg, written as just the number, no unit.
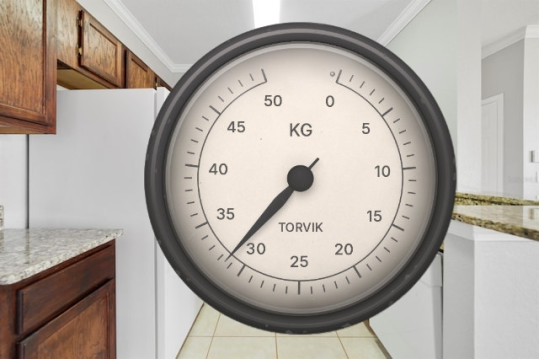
31.5
